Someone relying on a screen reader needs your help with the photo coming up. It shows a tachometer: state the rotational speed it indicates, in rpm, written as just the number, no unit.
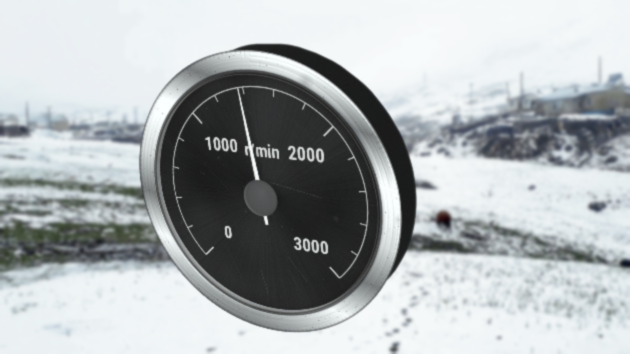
1400
